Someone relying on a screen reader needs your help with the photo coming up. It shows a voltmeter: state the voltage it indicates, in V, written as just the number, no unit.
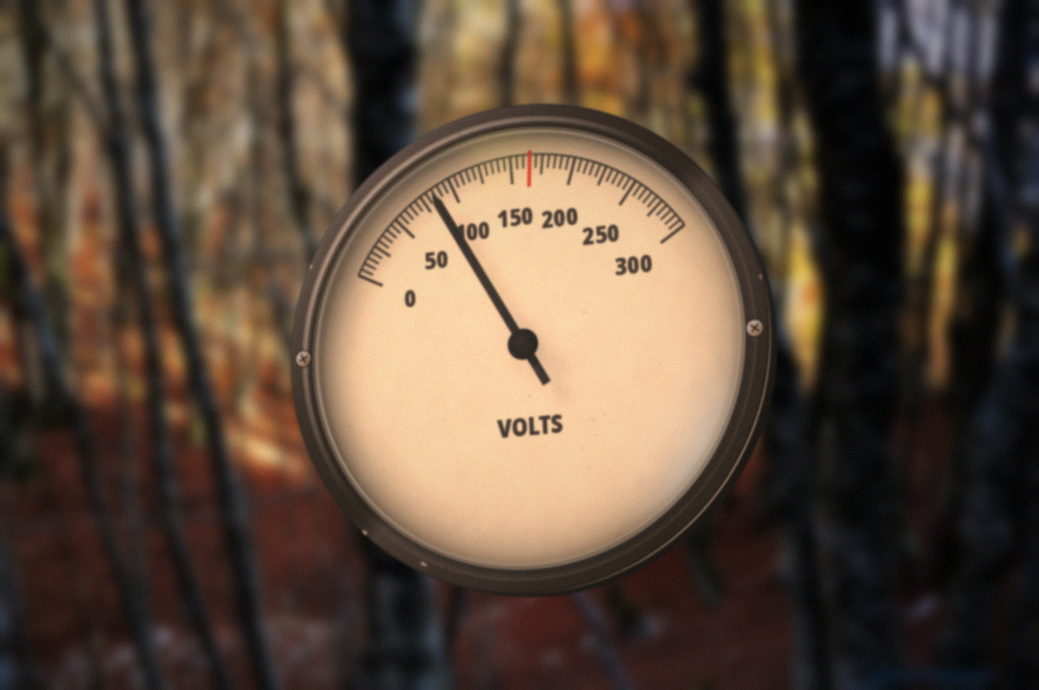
85
